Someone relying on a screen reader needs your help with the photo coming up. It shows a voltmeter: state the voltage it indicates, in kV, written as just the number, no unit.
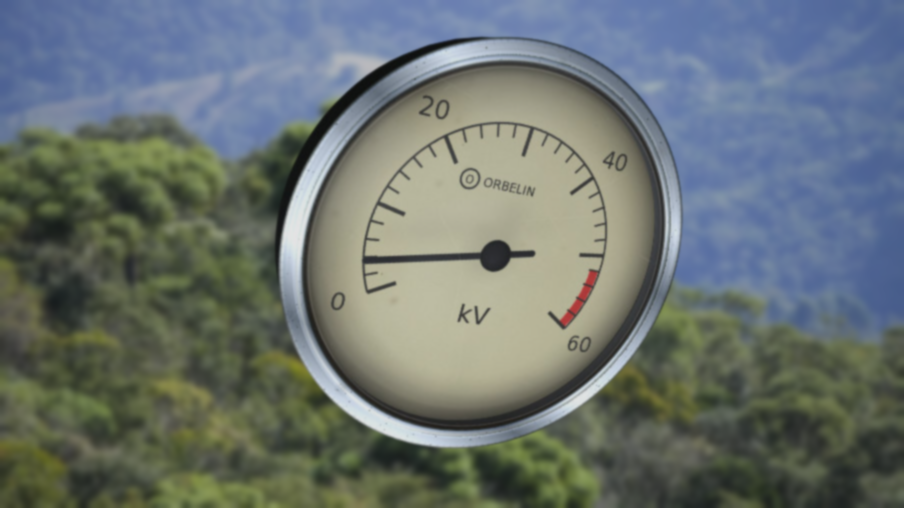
4
